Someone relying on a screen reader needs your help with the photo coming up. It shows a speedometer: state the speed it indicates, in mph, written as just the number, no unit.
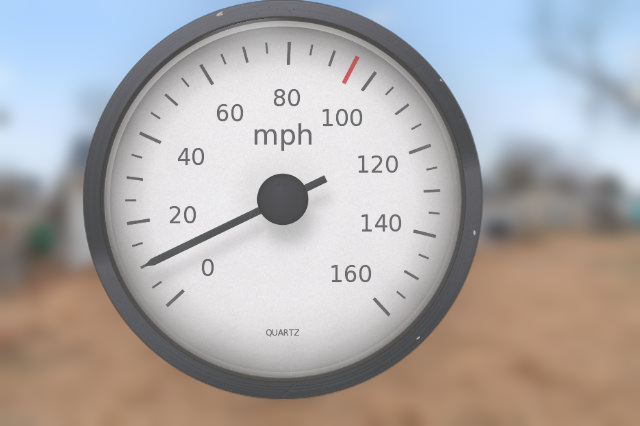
10
